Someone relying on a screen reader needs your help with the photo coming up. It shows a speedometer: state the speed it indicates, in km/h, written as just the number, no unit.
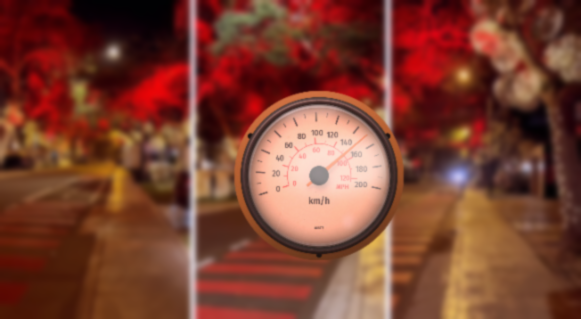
150
